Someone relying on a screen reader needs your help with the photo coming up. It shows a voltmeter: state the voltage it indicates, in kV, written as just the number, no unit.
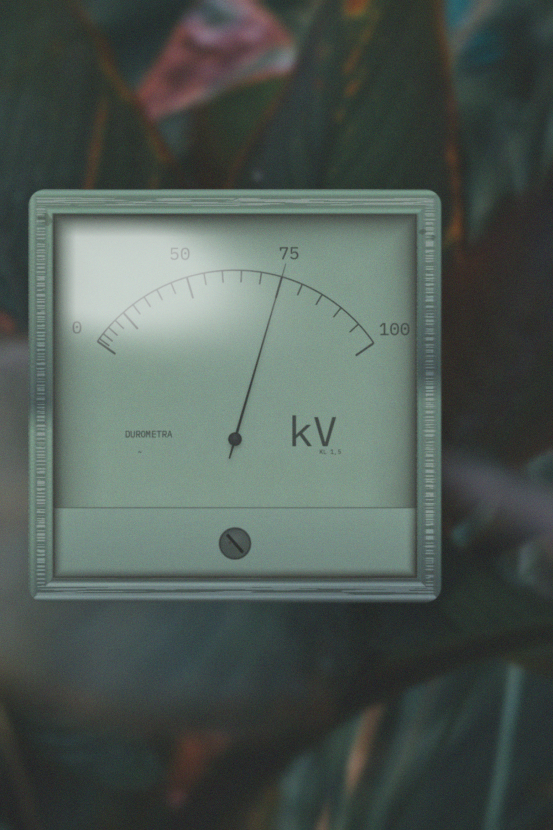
75
